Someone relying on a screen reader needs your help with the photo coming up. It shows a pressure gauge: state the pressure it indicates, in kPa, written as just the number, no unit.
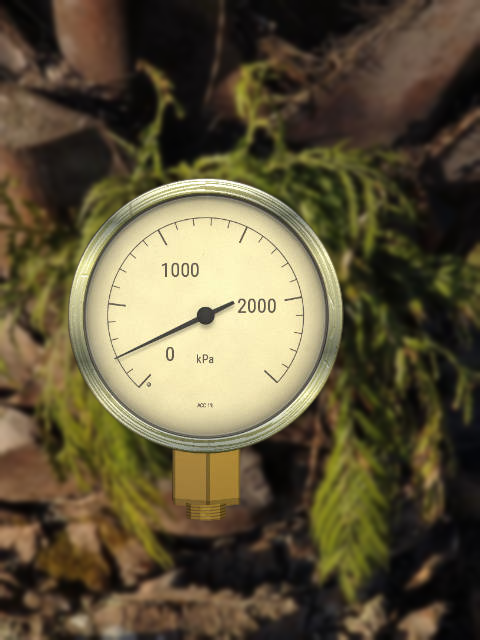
200
